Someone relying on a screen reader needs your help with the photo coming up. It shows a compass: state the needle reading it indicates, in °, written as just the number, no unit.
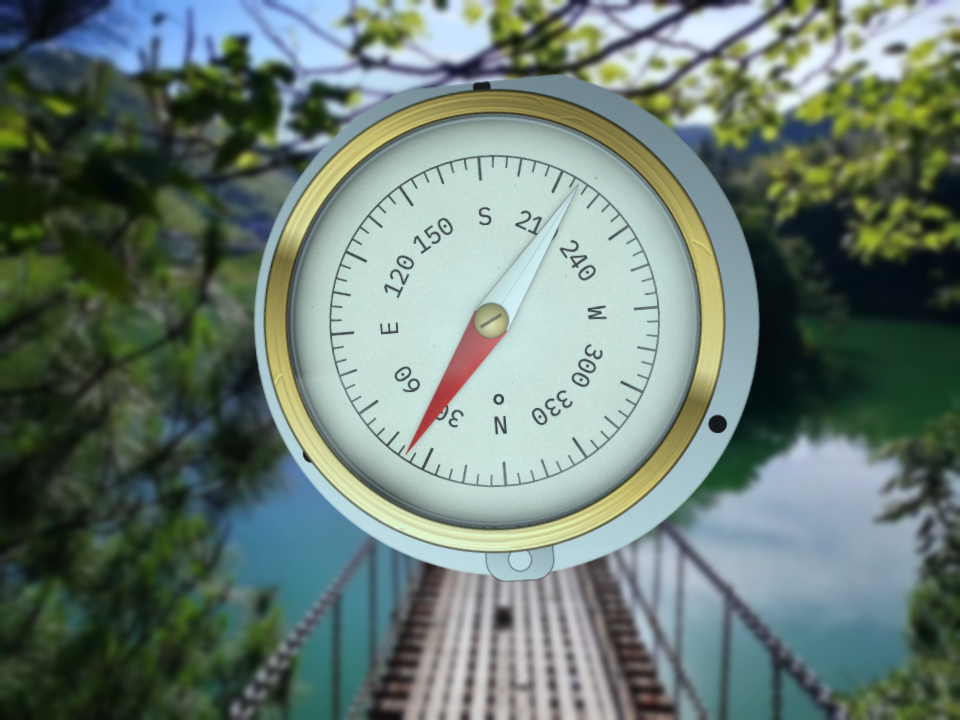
37.5
